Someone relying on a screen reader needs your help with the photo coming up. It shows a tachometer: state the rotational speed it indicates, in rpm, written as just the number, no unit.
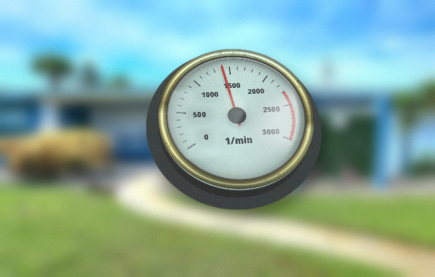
1400
